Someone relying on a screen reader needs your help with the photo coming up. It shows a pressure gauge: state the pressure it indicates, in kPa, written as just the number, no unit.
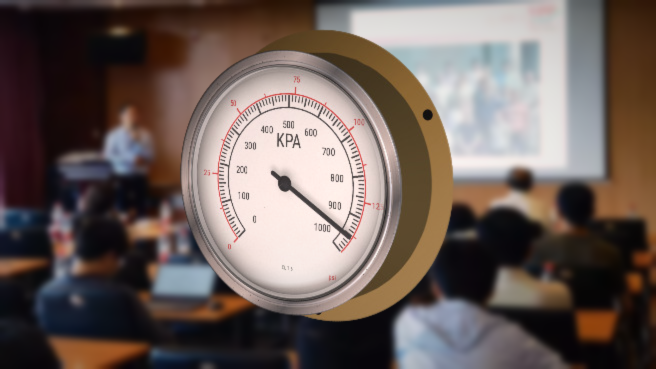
950
